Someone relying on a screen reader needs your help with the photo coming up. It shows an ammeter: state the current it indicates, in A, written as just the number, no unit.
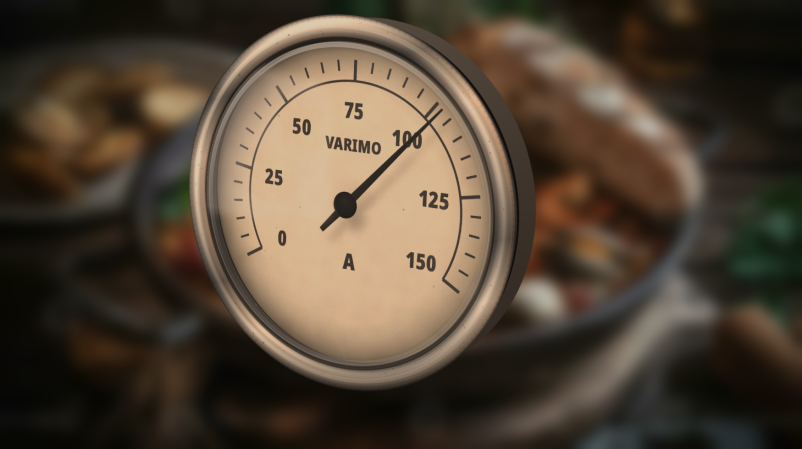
102.5
